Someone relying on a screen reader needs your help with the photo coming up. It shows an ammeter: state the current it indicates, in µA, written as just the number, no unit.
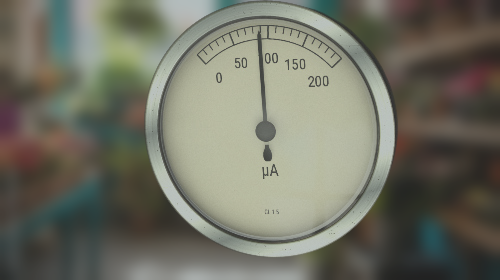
90
